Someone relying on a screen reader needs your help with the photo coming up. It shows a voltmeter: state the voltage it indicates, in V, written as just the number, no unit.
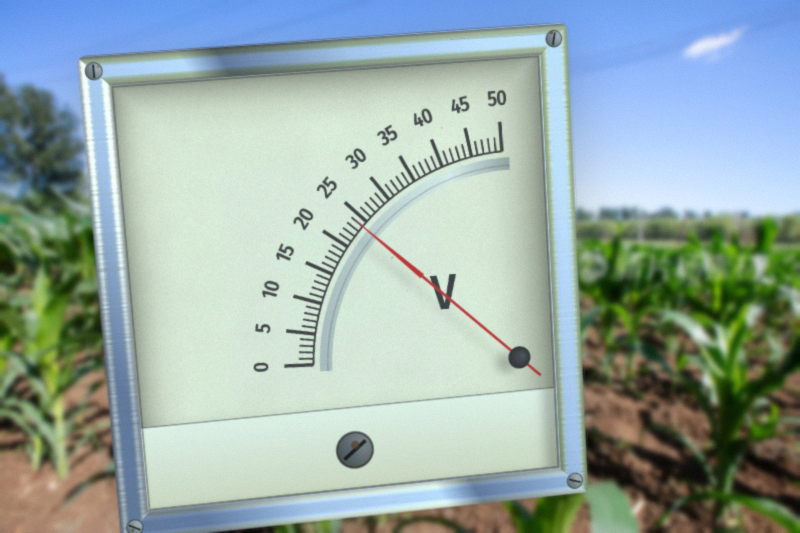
24
